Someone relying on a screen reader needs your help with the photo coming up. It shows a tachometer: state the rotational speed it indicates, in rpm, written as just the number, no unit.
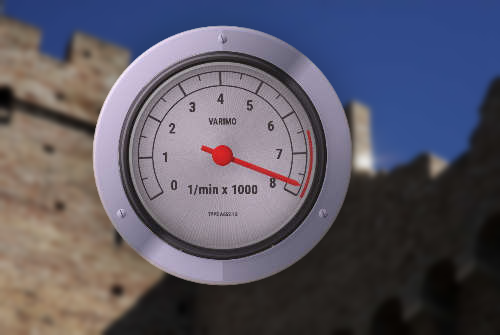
7750
